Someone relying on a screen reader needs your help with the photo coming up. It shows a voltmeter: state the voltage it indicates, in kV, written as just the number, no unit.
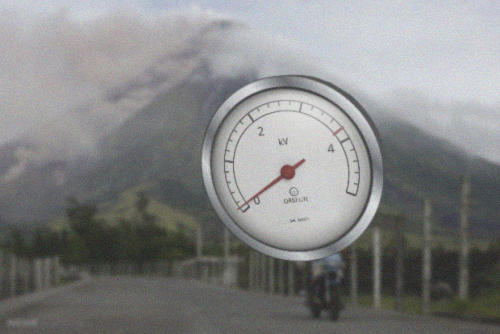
0.1
